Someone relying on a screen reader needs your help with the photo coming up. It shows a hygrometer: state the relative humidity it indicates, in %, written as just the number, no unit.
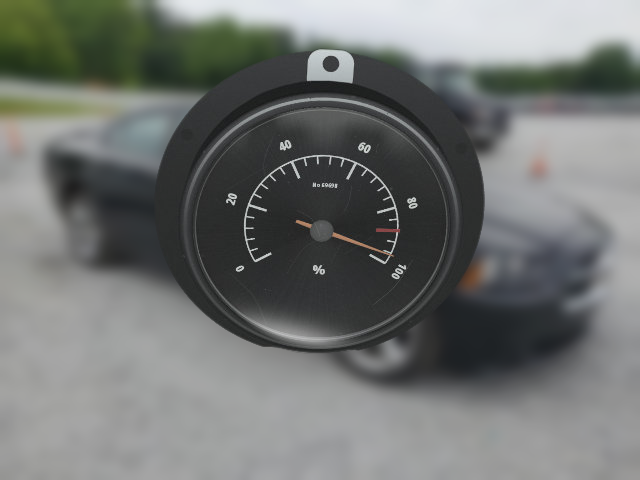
96
